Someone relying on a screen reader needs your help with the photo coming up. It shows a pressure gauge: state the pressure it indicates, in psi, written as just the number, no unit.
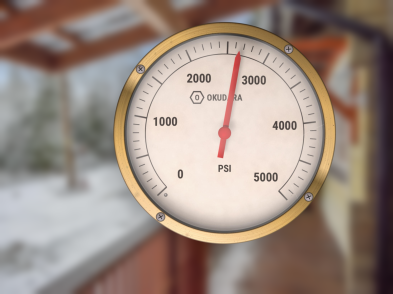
2650
